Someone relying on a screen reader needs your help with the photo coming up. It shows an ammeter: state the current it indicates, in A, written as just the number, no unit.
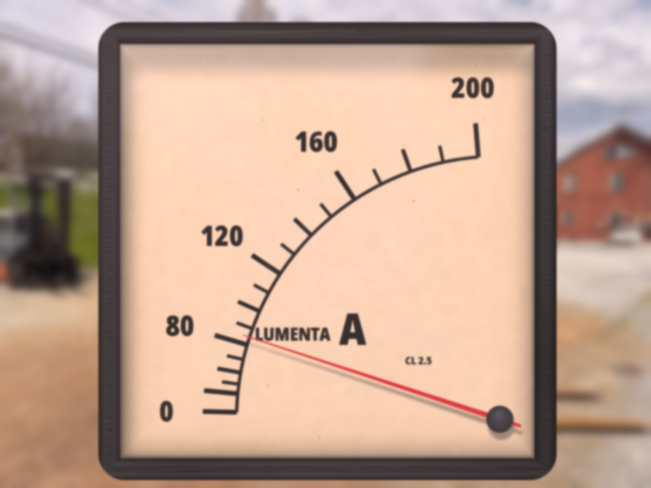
85
